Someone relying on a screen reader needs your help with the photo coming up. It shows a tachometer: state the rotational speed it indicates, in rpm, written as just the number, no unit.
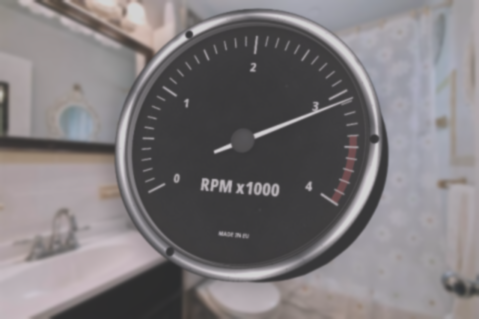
3100
